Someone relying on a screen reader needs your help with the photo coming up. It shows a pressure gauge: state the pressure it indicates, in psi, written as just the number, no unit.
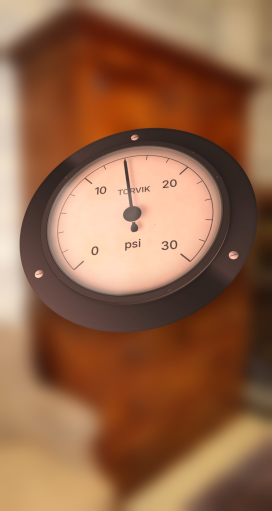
14
